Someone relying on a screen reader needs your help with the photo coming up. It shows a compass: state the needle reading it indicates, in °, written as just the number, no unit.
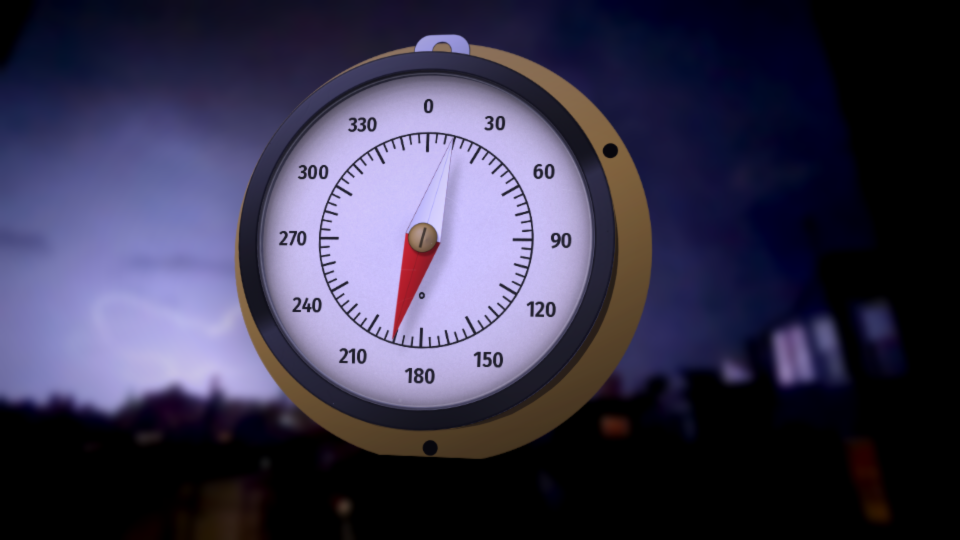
195
